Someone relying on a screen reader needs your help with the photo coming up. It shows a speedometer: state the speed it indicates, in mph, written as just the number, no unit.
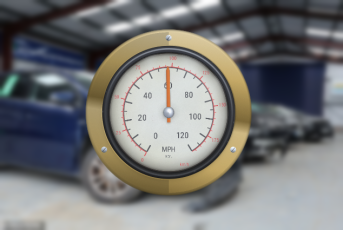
60
